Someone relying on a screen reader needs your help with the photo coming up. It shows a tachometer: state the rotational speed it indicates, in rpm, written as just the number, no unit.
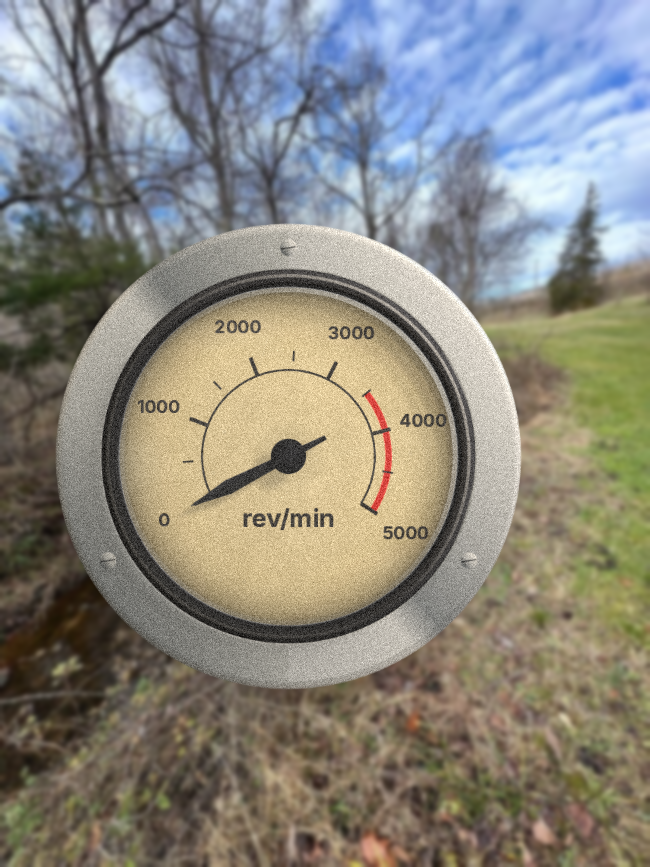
0
